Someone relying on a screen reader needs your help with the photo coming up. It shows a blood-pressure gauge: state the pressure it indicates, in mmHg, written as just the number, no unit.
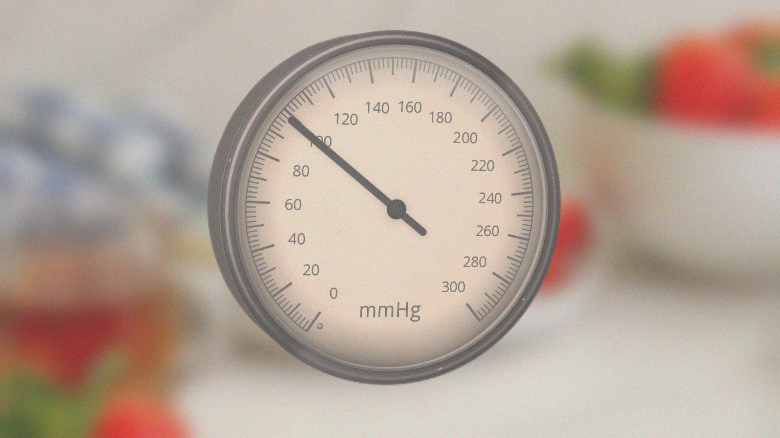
98
